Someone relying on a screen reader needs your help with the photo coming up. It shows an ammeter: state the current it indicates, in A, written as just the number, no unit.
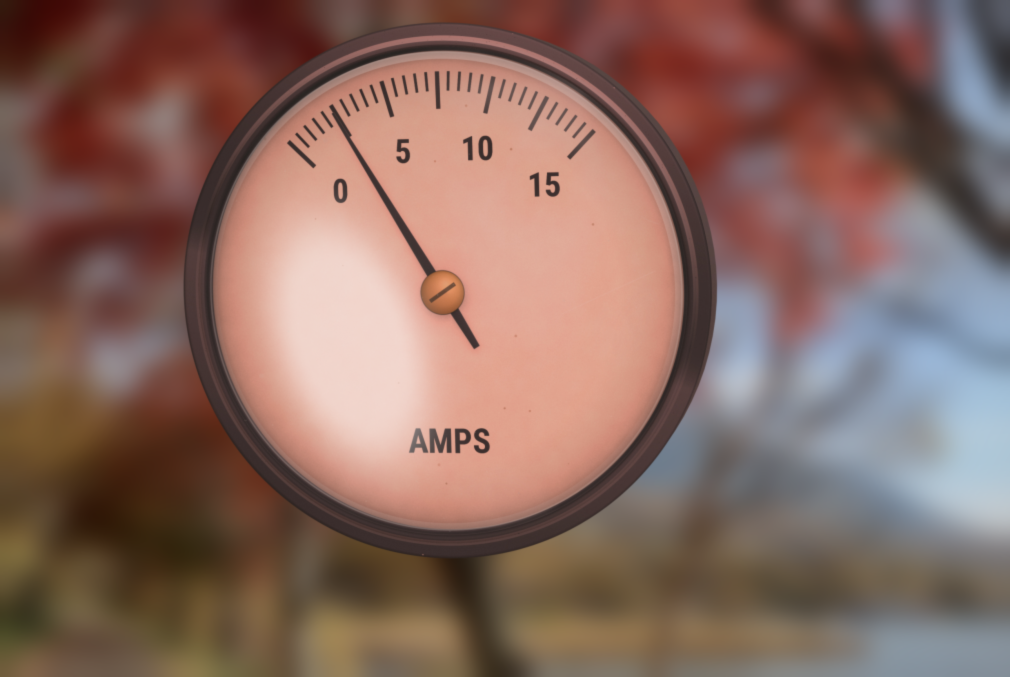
2.5
